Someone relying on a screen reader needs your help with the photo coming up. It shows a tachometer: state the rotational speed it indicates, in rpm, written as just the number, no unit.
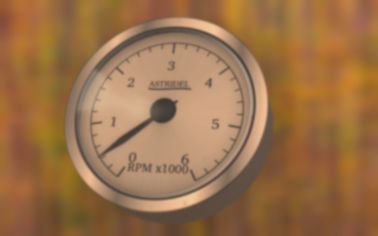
400
